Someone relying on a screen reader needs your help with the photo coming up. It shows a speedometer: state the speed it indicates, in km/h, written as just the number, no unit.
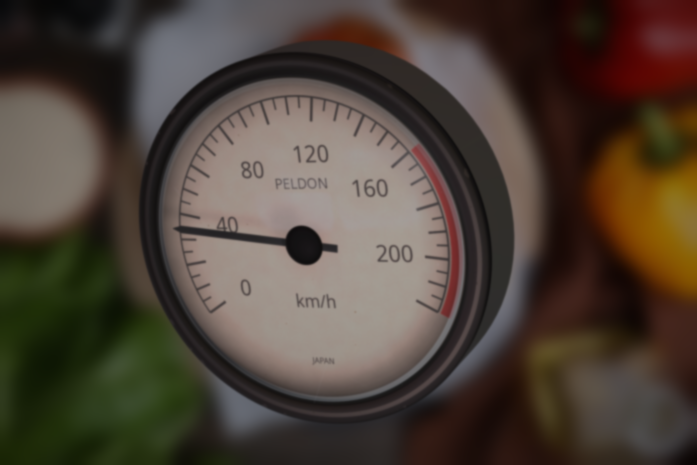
35
